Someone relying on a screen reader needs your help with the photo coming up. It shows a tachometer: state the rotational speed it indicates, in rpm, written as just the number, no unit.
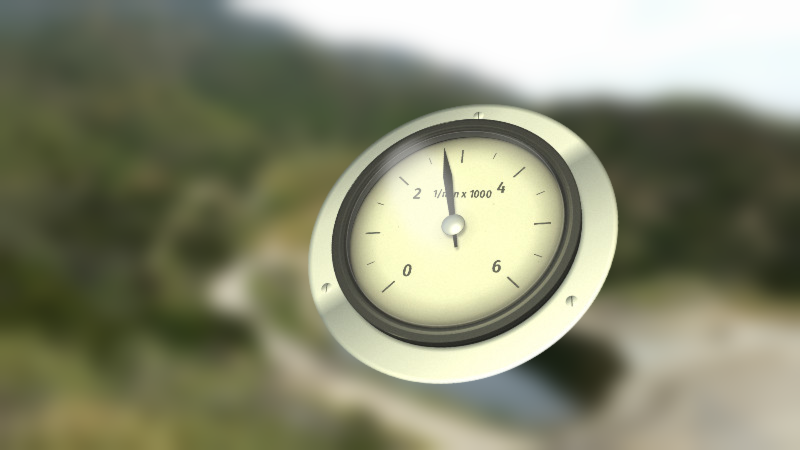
2750
